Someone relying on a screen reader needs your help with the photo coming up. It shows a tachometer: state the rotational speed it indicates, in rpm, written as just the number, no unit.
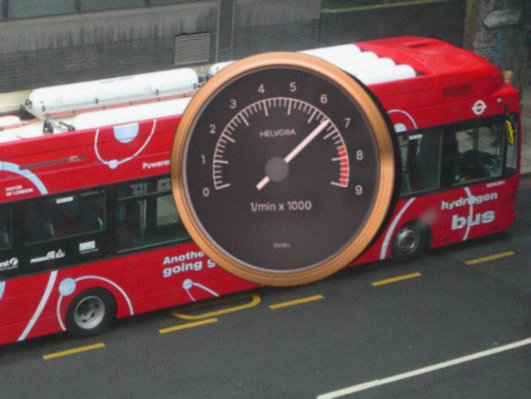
6600
